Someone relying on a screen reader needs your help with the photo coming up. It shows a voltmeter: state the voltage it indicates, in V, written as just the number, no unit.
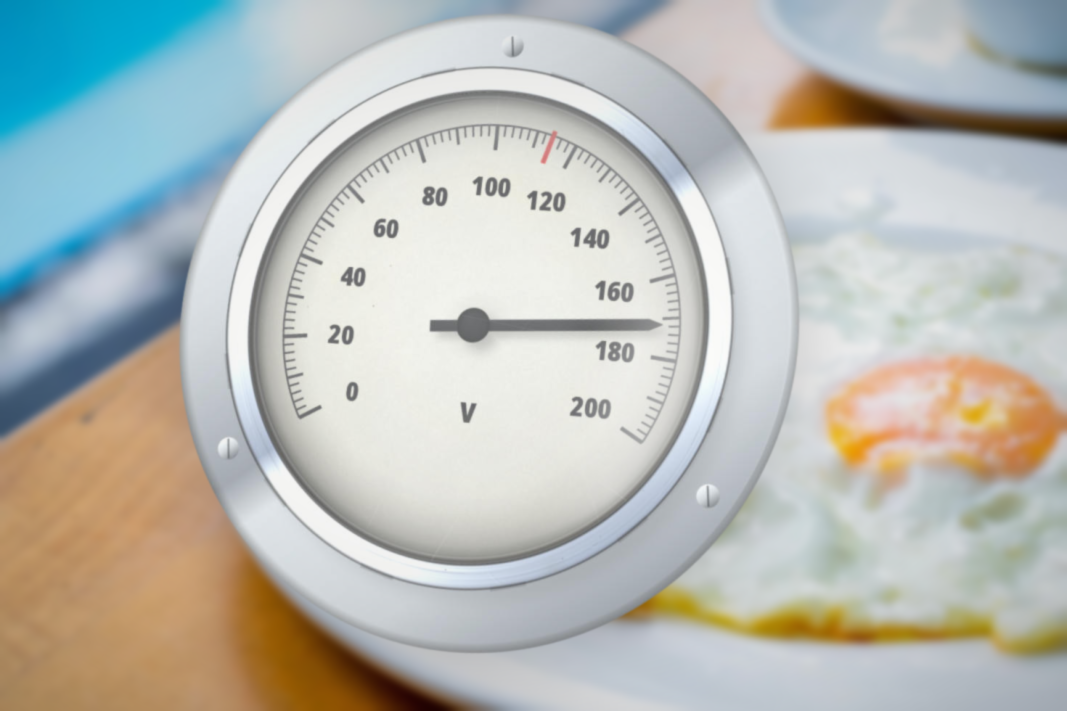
172
